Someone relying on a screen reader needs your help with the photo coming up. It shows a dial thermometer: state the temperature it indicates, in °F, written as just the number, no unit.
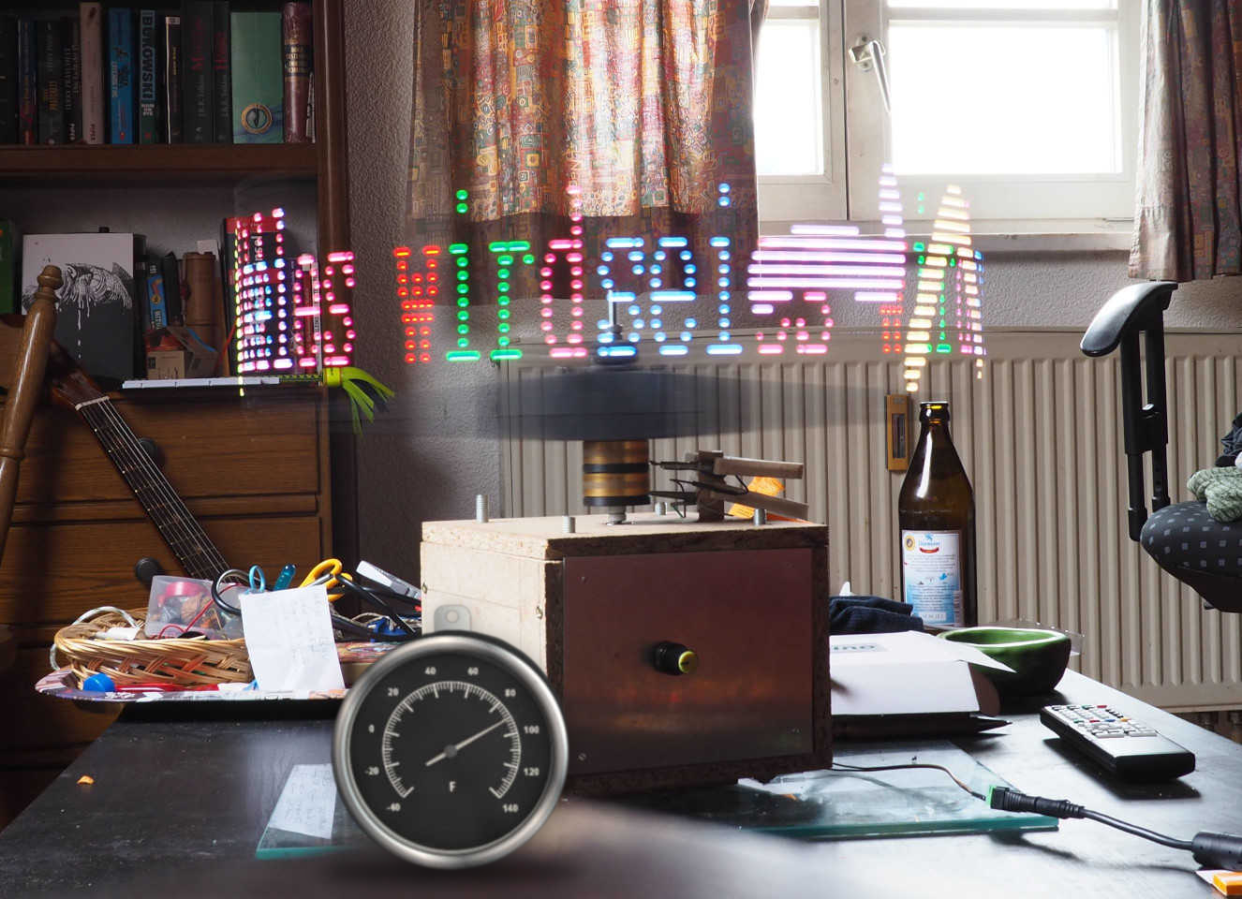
90
